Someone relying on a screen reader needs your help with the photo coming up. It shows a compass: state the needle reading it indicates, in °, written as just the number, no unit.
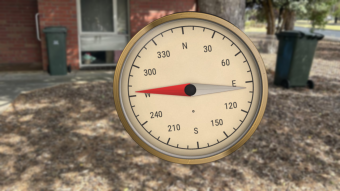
275
